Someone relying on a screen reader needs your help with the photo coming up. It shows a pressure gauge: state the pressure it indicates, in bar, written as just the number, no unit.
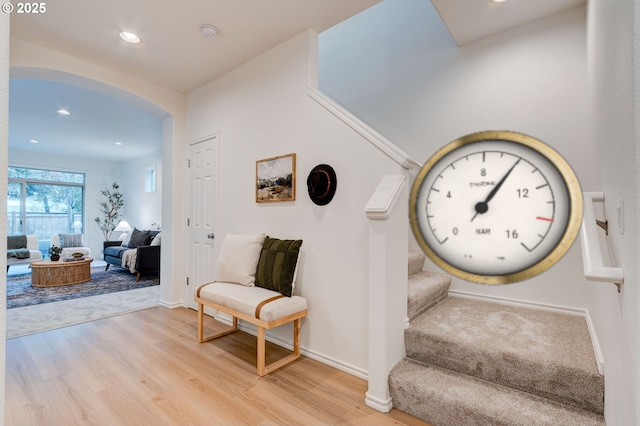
10
